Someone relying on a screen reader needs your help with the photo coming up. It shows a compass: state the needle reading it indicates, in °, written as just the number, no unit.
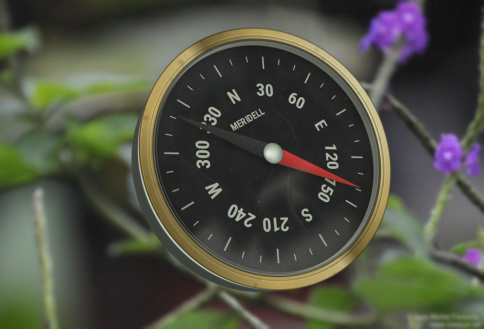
140
